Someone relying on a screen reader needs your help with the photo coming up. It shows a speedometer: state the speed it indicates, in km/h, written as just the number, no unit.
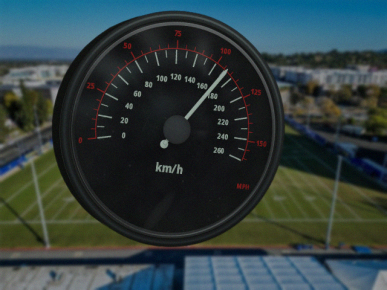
170
